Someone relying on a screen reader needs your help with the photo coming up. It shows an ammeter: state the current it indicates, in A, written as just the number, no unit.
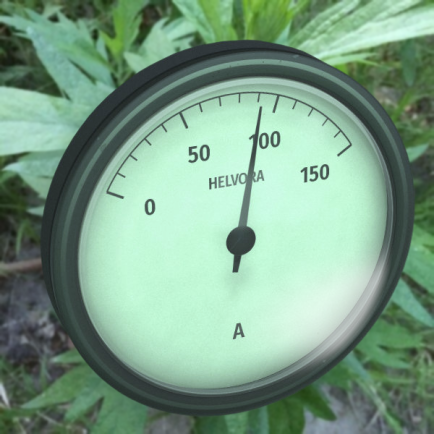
90
